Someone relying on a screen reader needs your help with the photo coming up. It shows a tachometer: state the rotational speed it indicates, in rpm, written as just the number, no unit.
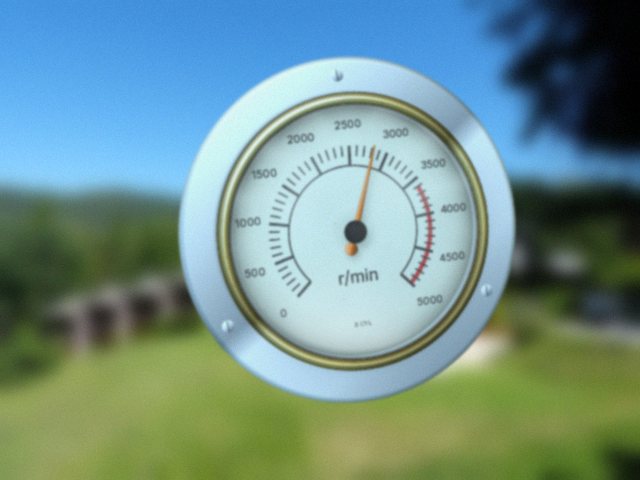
2800
